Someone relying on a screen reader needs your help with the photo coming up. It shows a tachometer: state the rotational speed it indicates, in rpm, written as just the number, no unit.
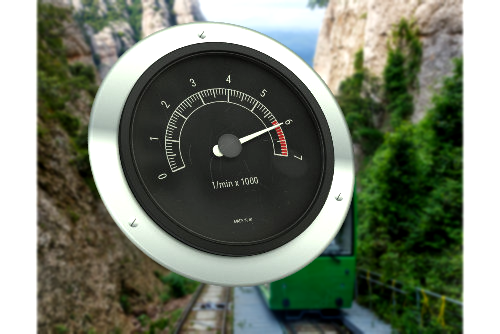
6000
